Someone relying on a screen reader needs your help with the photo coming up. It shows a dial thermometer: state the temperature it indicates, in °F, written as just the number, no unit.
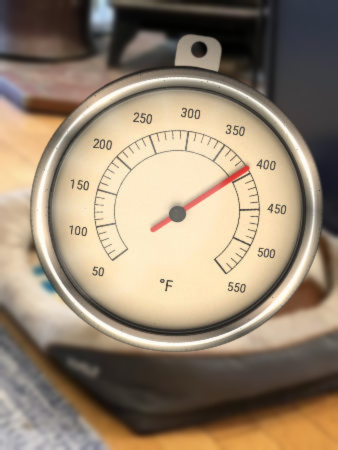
390
